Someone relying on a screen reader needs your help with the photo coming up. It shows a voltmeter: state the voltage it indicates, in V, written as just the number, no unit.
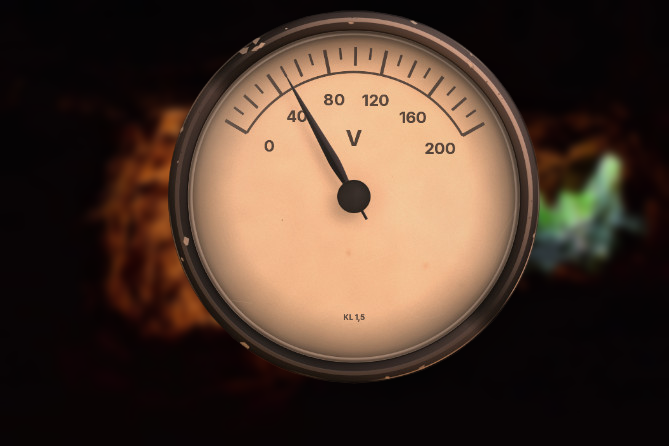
50
